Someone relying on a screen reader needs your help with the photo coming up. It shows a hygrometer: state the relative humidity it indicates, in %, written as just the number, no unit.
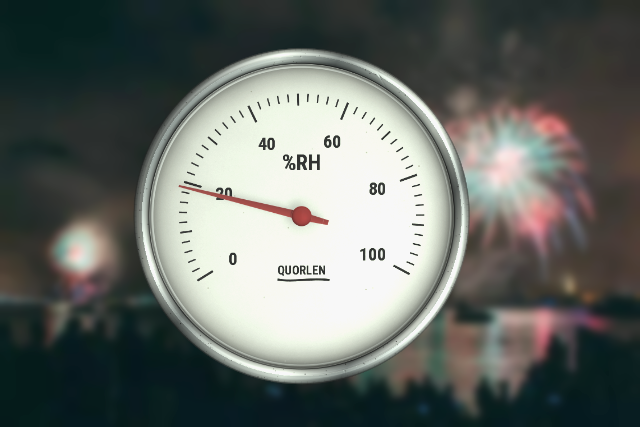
19
